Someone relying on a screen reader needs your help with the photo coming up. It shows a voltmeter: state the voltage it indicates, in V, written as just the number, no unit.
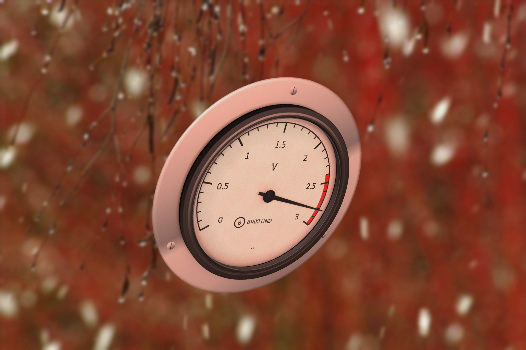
2.8
